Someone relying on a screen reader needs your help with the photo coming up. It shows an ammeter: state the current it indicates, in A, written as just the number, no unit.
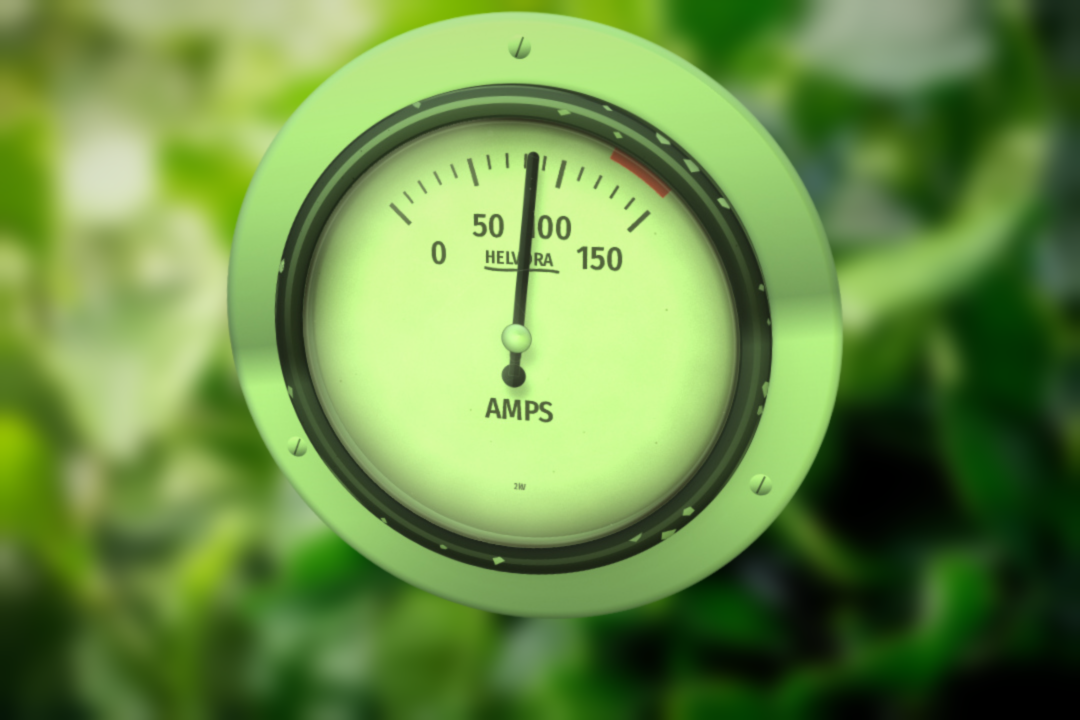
85
